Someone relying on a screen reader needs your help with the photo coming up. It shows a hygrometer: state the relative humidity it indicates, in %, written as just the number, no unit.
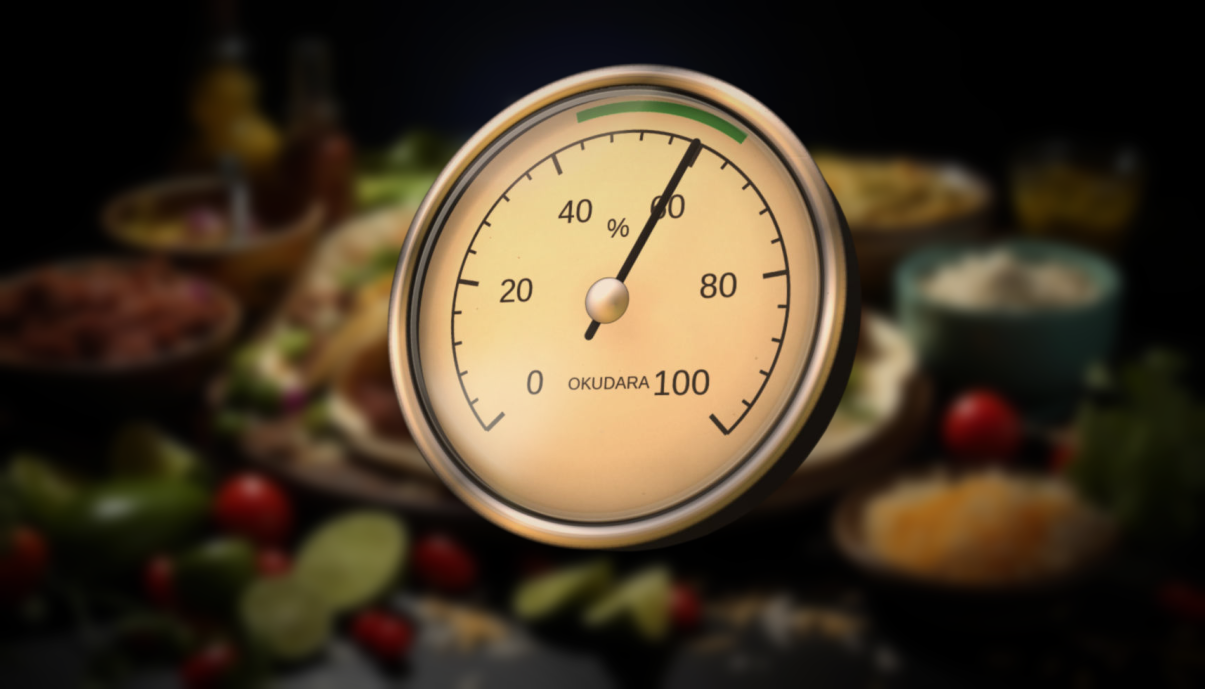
60
